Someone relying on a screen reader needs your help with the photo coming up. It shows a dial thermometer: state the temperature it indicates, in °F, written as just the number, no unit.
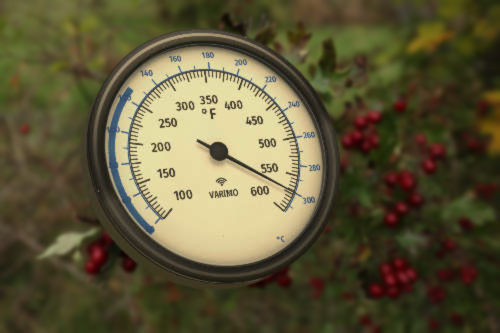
575
